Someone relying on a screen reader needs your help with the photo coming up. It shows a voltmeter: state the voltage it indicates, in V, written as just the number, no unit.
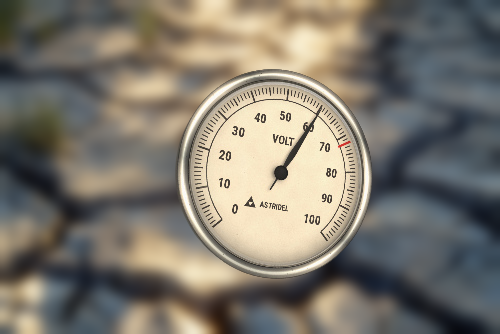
60
